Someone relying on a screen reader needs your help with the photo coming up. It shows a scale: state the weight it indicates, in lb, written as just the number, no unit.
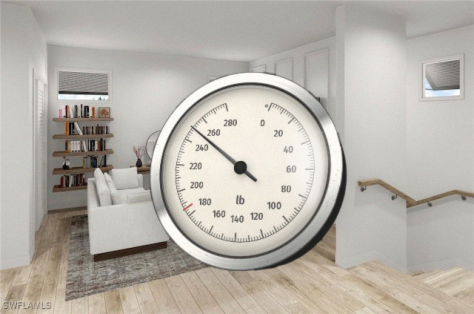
250
